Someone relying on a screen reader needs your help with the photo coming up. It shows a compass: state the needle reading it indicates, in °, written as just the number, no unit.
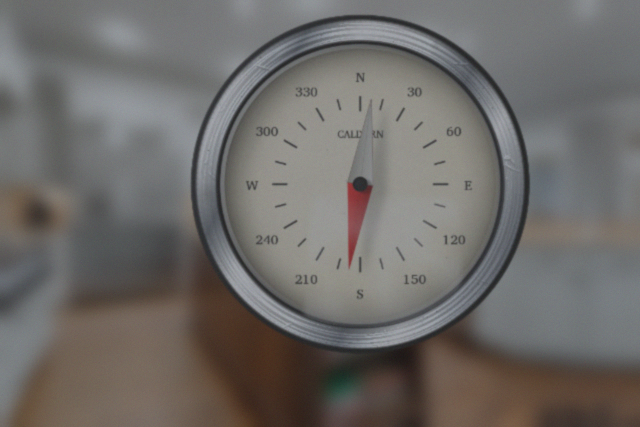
187.5
